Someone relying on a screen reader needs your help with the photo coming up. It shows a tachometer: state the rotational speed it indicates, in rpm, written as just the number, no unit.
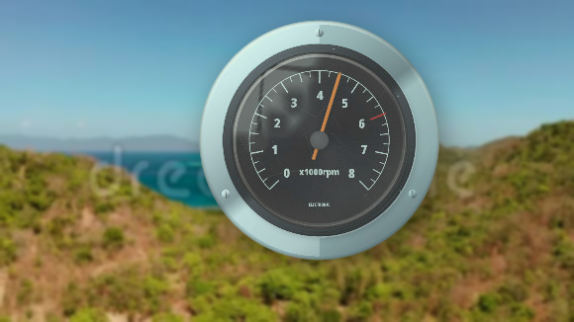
4500
